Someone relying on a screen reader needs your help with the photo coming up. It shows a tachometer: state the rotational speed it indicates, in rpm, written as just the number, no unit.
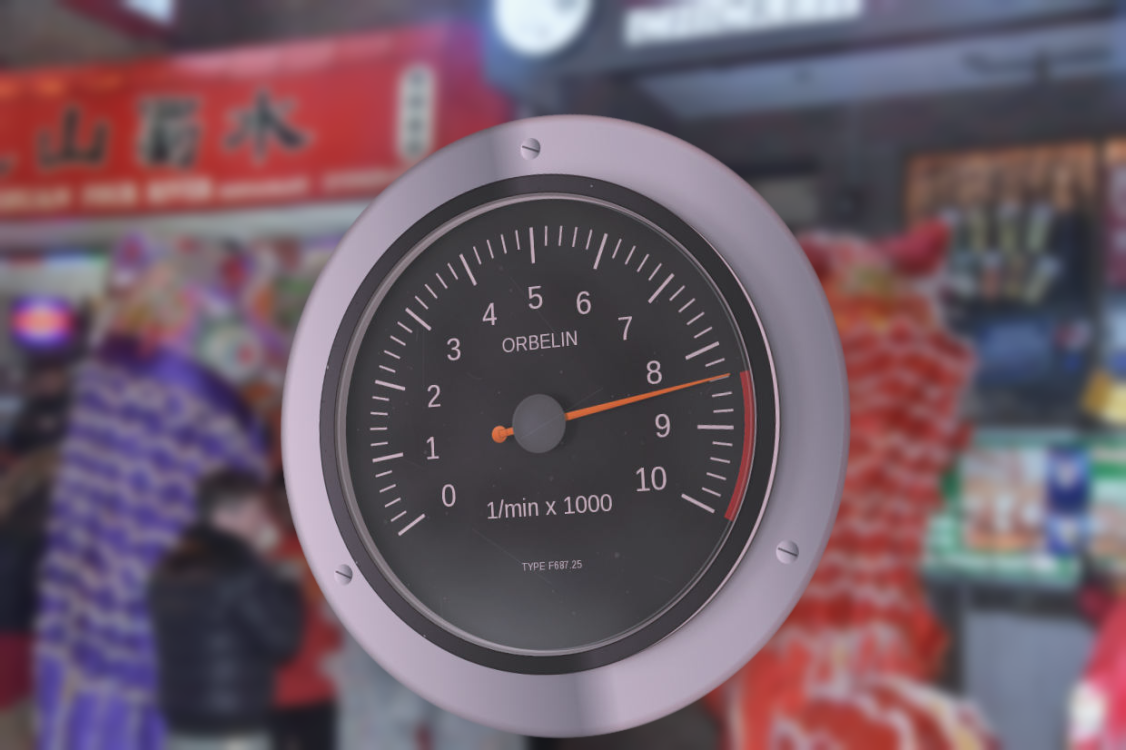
8400
